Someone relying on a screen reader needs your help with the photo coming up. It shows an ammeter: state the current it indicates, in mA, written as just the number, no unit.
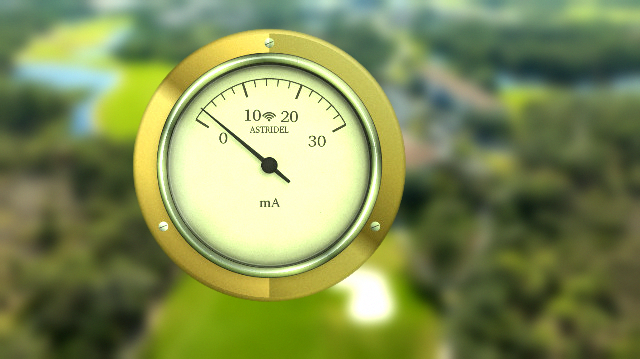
2
